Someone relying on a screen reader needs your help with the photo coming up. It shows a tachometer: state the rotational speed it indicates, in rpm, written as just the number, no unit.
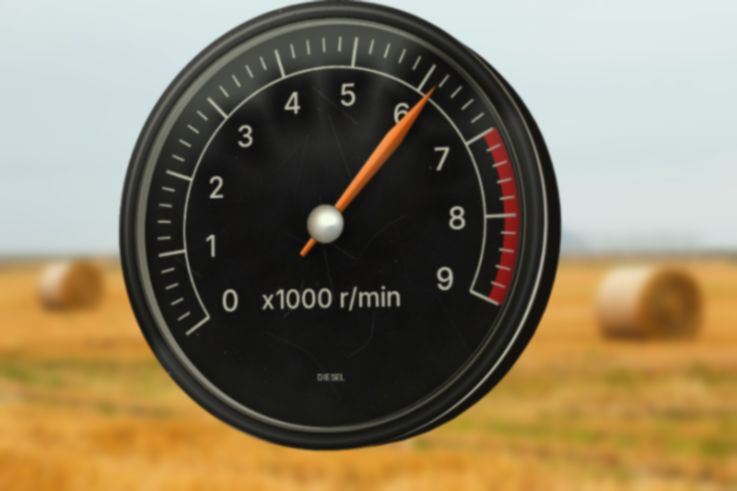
6200
